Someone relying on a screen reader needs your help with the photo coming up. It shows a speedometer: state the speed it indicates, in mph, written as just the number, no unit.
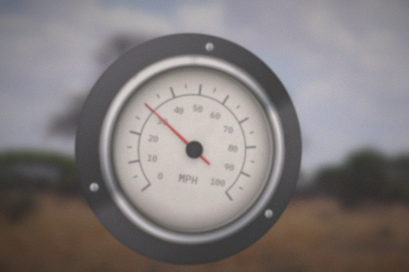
30
